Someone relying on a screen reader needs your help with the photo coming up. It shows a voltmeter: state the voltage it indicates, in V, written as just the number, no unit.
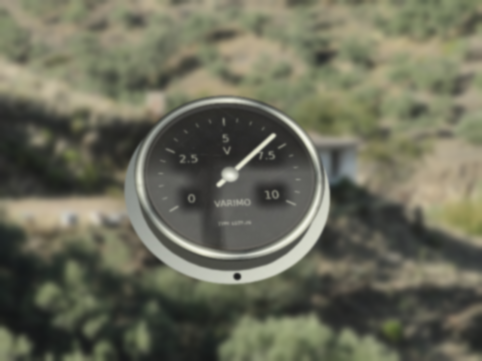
7
